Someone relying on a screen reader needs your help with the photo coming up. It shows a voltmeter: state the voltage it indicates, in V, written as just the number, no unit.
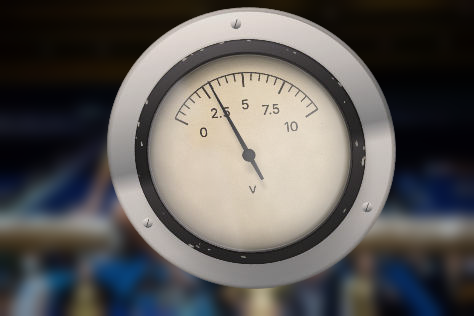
3
